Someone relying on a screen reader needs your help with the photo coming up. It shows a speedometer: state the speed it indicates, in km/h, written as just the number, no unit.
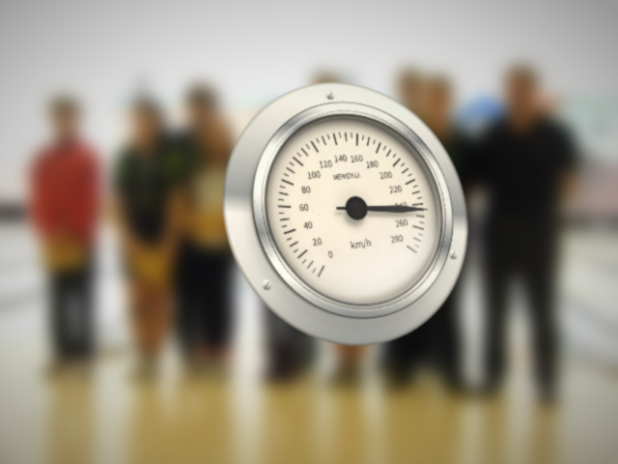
245
